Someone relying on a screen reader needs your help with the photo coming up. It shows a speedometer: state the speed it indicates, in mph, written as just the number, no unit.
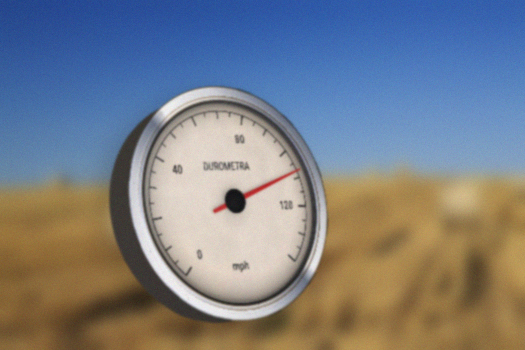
107.5
